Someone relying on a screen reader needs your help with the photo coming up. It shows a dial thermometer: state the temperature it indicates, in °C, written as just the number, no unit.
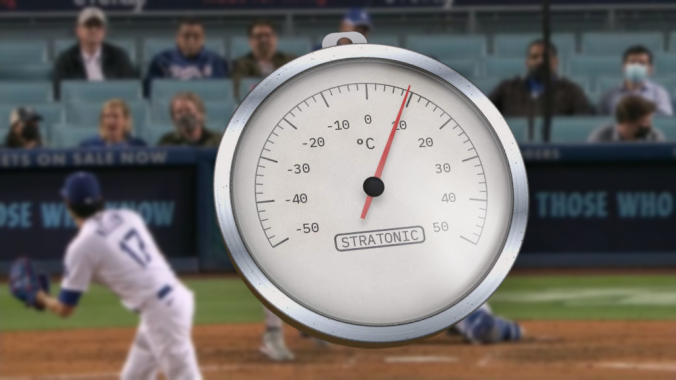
9
